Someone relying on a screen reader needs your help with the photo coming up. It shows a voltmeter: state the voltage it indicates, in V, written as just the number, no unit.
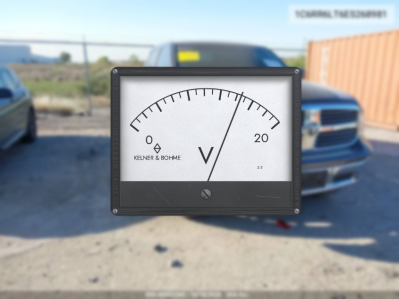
14.5
